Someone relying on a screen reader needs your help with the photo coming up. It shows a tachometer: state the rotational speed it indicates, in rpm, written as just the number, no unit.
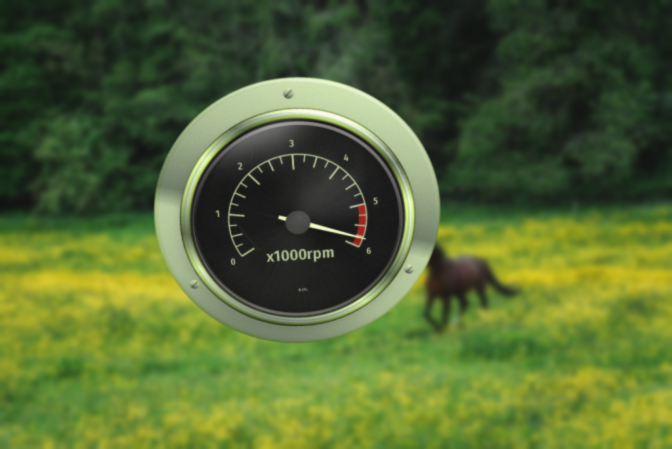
5750
